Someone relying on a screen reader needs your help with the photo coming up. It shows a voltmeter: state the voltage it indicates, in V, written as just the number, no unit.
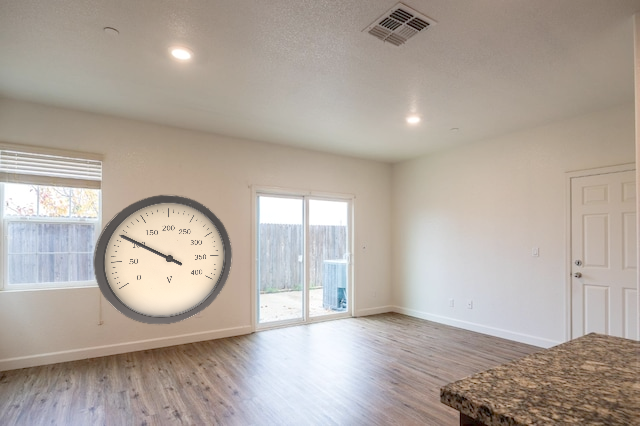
100
